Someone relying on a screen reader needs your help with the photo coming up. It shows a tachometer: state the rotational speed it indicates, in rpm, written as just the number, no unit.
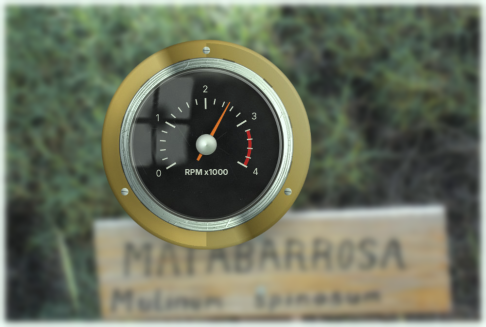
2500
